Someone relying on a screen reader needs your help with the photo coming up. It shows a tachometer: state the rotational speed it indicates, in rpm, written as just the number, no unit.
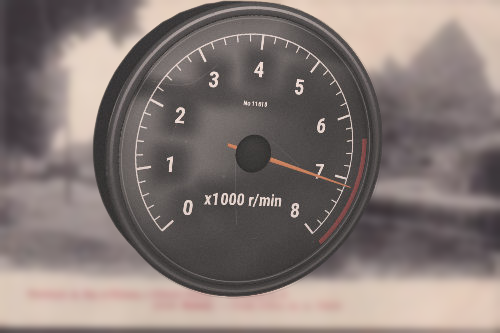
7100
